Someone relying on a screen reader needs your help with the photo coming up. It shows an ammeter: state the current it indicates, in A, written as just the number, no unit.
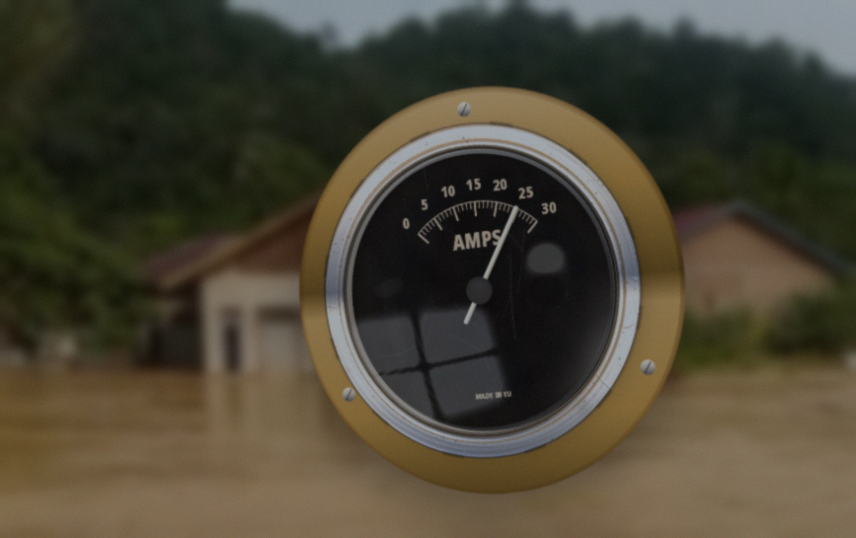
25
